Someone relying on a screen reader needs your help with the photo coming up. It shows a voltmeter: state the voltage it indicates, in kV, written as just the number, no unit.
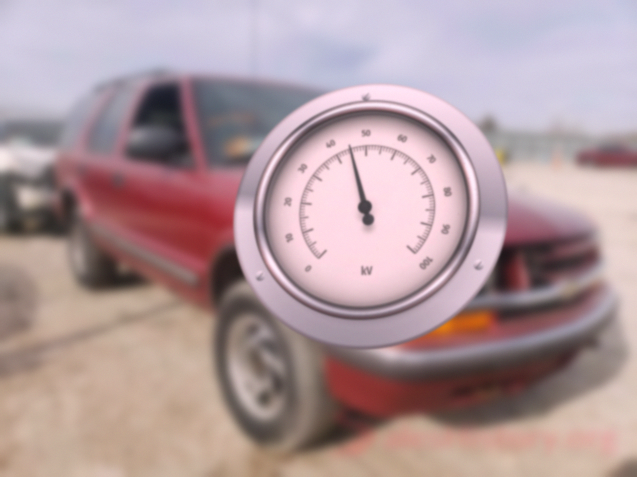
45
